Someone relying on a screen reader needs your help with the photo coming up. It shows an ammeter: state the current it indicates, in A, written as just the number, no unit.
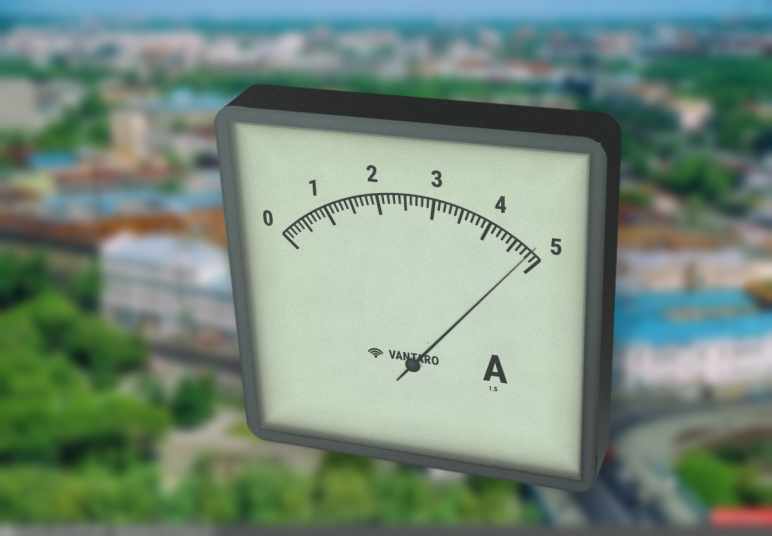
4.8
